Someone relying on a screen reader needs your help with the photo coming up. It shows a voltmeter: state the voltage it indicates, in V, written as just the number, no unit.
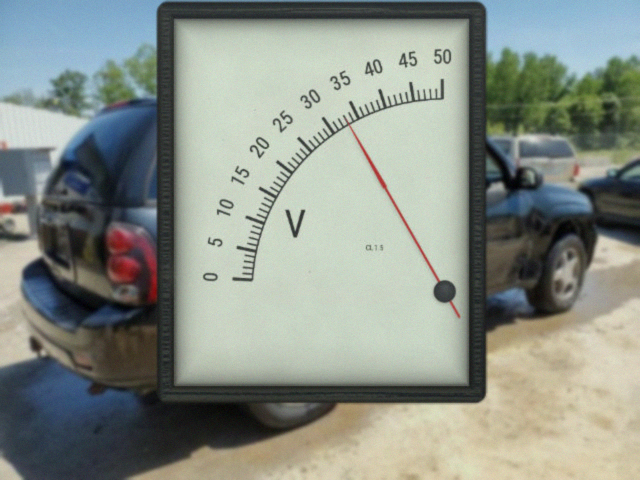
33
